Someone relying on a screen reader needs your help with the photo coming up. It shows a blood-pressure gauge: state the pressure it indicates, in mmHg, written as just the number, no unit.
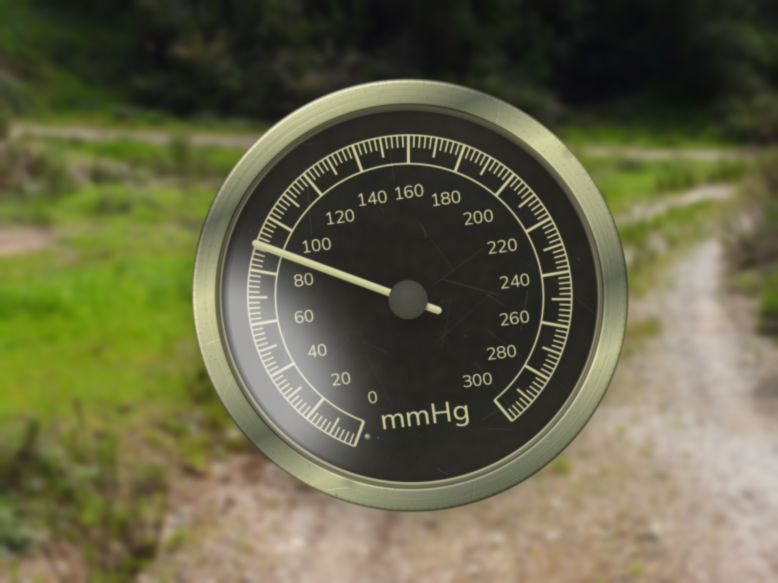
90
